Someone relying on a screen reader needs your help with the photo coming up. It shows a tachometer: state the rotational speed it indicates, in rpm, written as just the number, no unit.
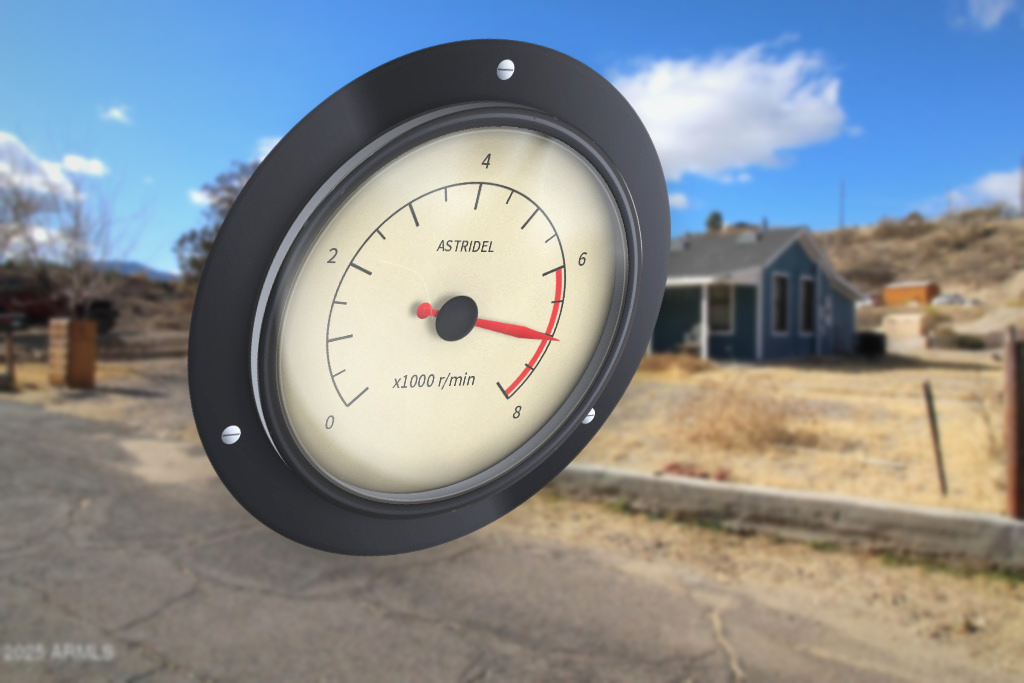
7000
